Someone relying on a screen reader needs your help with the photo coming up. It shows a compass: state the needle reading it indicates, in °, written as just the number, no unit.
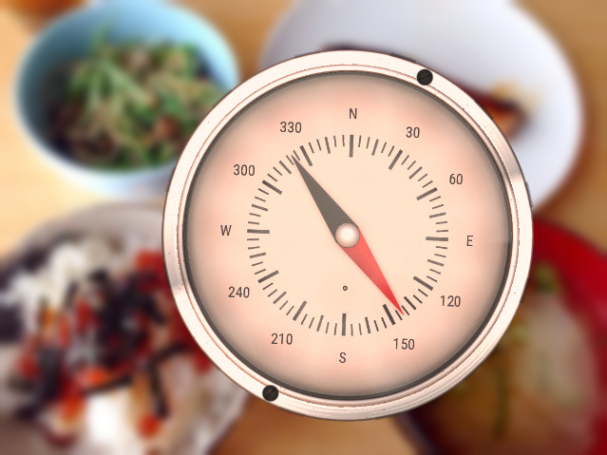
142.5
